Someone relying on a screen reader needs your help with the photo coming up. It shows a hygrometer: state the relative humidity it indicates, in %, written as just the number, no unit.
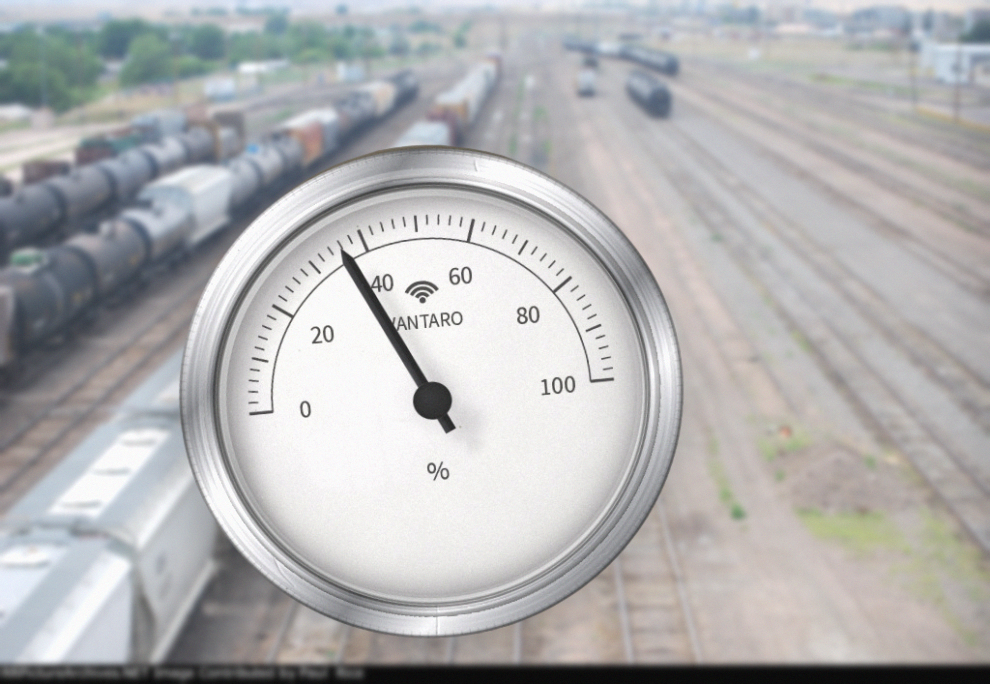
36
